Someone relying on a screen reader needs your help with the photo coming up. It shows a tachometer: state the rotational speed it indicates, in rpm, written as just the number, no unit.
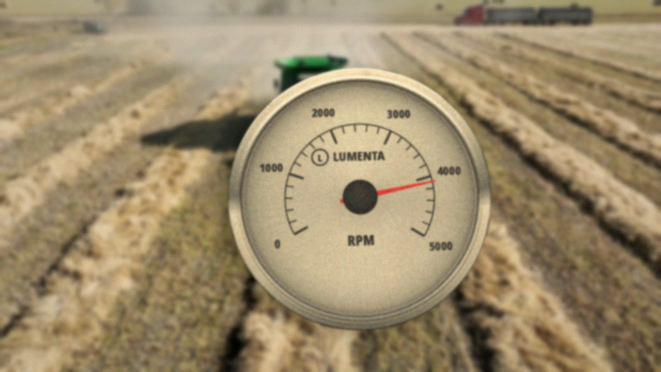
4100
